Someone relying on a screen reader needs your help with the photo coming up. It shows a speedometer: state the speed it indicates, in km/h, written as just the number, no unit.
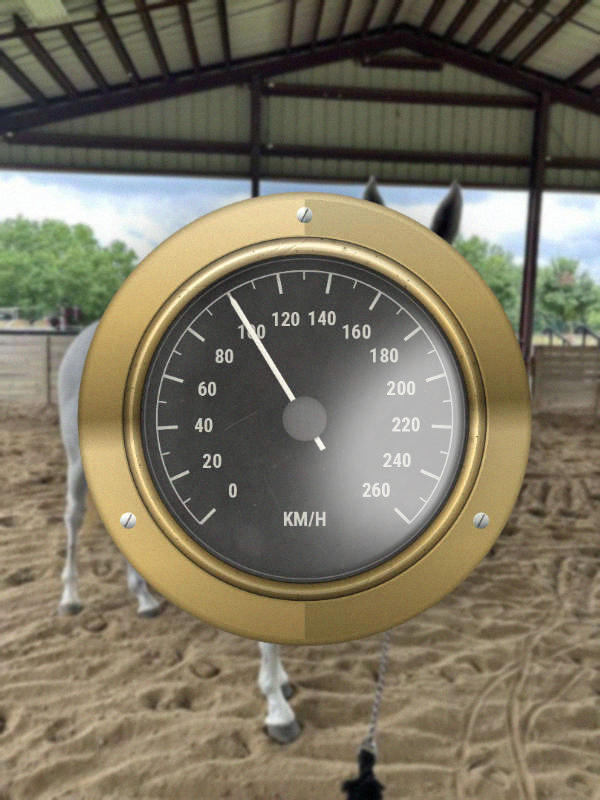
100
